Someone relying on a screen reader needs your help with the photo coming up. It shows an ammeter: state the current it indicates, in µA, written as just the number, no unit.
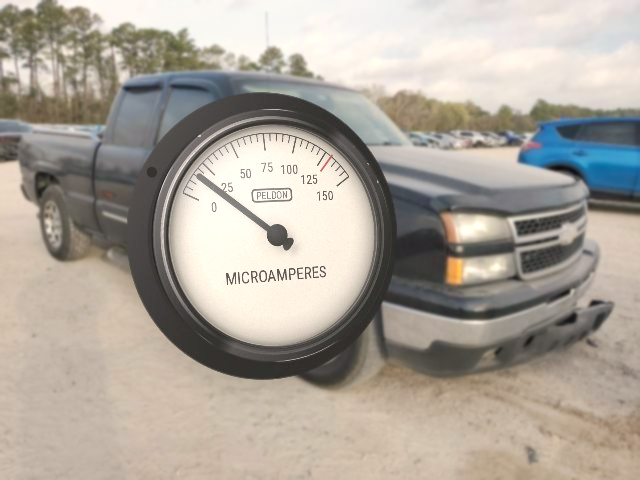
15
